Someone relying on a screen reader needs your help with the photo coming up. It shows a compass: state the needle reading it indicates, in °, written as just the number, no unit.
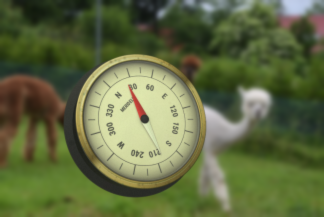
22.5
